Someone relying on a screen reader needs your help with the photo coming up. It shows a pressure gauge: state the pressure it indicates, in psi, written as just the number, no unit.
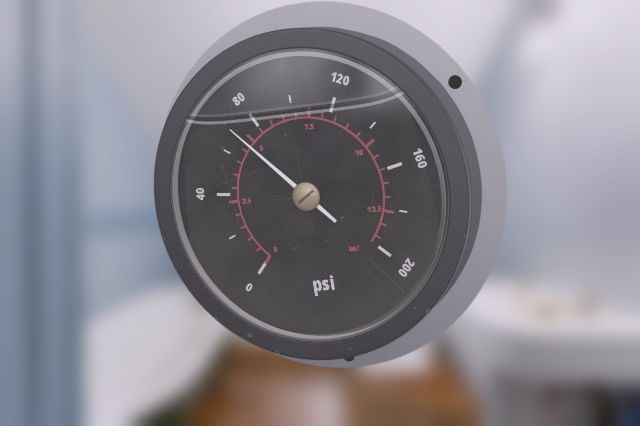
70
